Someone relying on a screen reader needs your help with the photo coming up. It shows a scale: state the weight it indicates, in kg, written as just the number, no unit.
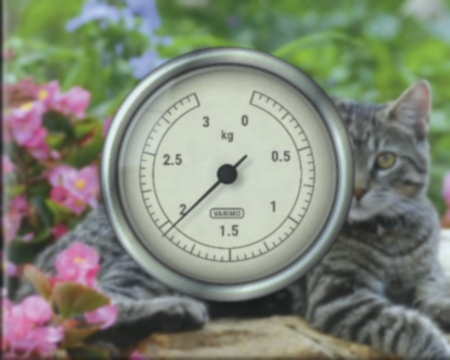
1.95
